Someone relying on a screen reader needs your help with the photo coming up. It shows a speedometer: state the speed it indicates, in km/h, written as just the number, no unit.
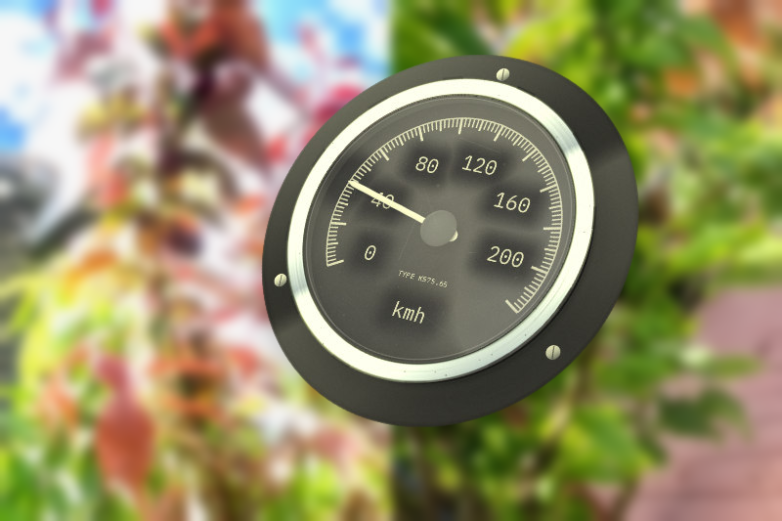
40
